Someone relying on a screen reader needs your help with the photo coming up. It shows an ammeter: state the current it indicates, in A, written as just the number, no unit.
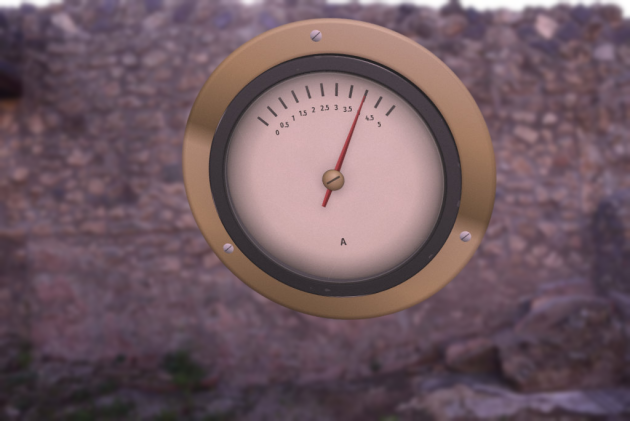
4
